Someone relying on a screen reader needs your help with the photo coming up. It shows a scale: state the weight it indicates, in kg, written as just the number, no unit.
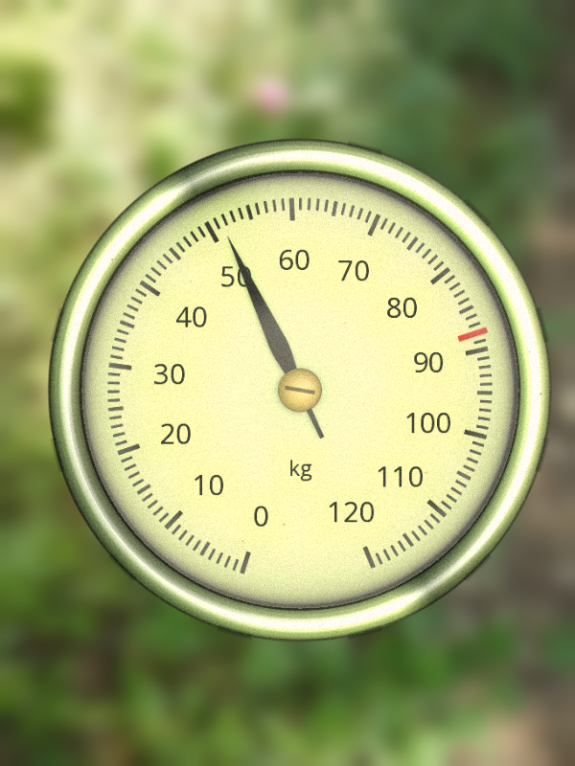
51.5
